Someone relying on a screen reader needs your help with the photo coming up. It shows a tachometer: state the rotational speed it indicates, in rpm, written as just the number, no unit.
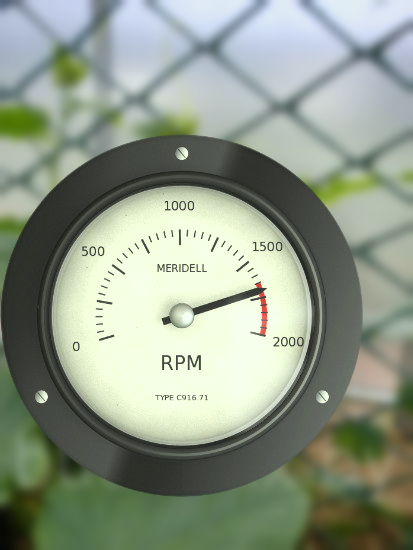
1700
